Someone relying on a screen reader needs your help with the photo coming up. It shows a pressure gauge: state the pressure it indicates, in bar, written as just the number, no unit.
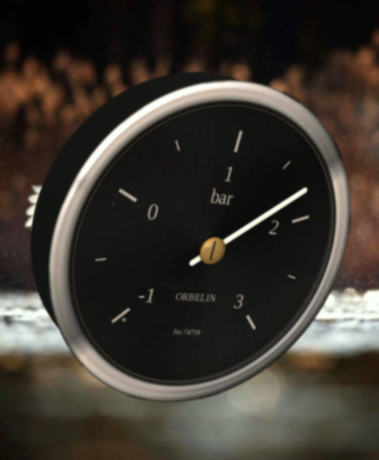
1.75
